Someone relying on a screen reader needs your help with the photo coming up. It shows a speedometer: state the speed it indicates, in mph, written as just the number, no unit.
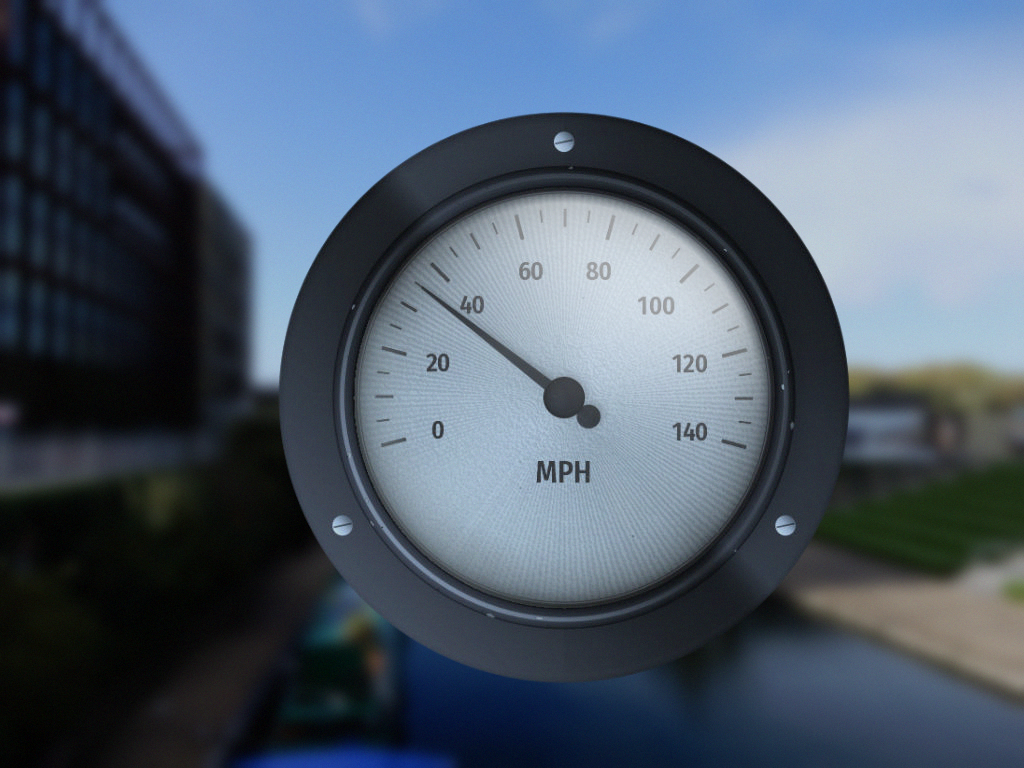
35
